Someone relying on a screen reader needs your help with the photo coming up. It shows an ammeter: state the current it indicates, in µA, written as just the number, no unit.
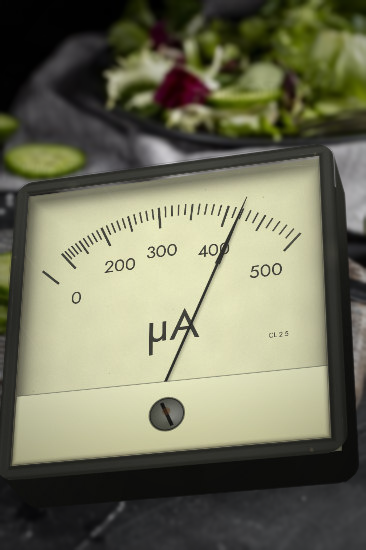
420
